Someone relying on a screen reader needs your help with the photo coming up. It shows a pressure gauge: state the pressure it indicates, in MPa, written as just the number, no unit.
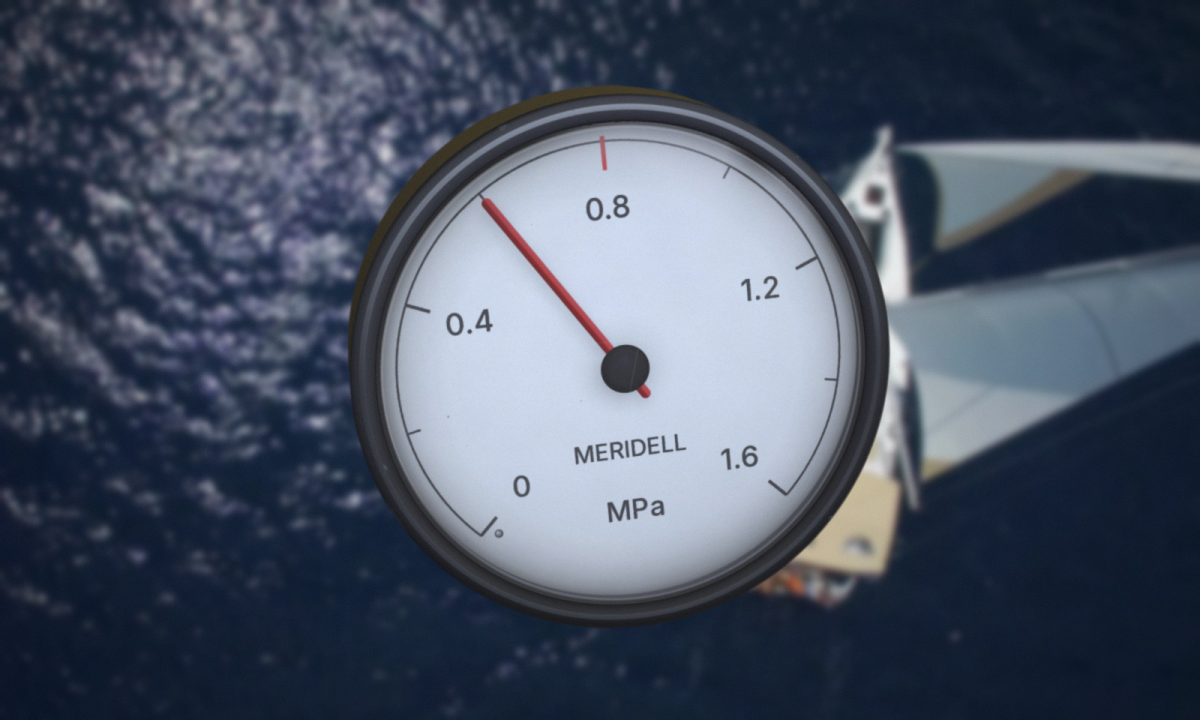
0.6
